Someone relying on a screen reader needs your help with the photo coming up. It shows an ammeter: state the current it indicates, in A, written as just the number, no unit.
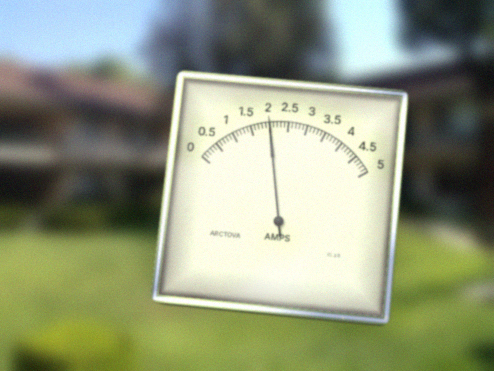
2
